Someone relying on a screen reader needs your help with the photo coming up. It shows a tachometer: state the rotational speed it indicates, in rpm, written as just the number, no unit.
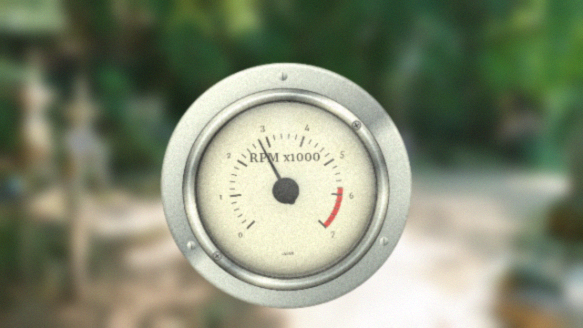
2800
